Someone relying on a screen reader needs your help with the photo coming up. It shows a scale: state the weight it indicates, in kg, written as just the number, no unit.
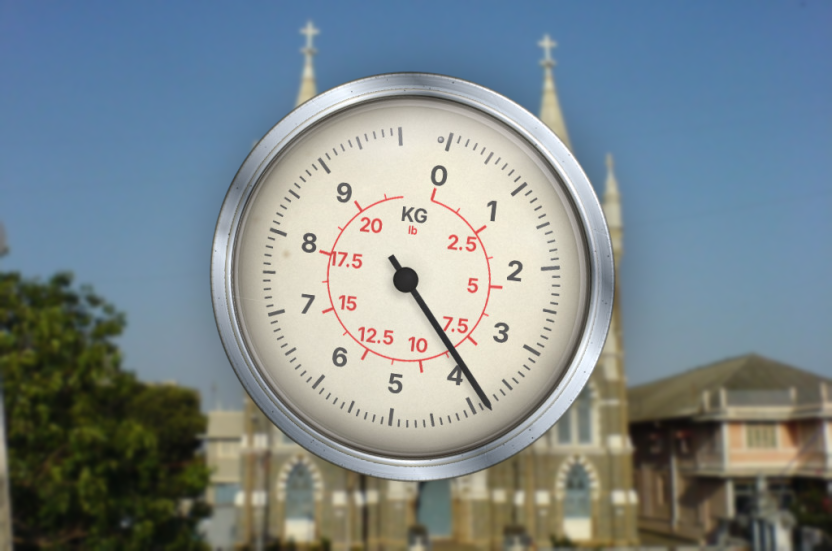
3.8
